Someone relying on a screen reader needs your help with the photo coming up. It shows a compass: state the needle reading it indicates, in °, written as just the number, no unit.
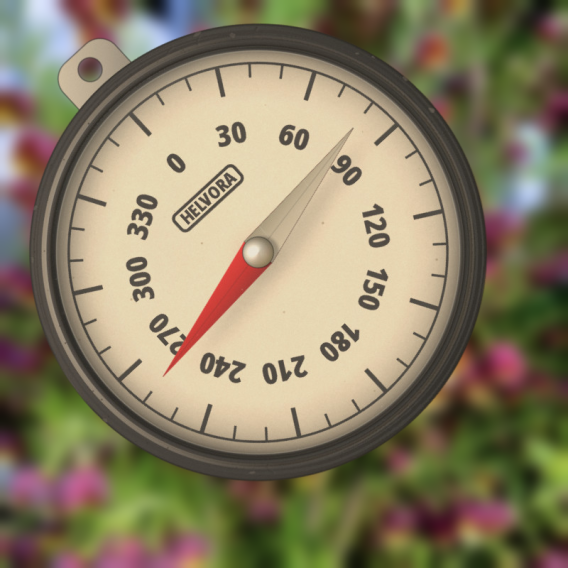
260
